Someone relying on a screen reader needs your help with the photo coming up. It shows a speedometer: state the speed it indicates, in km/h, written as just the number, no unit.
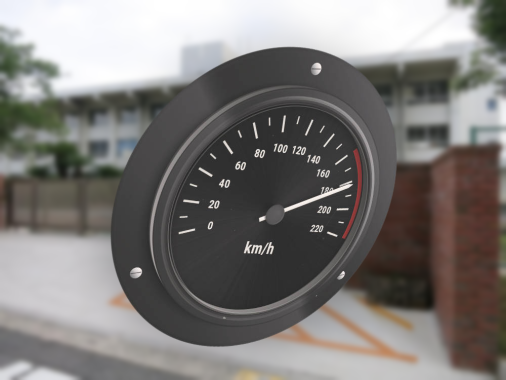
180
